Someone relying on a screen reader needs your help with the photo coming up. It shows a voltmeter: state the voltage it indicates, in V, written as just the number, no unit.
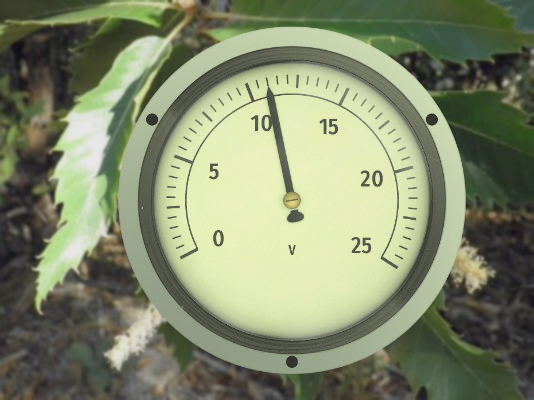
11
